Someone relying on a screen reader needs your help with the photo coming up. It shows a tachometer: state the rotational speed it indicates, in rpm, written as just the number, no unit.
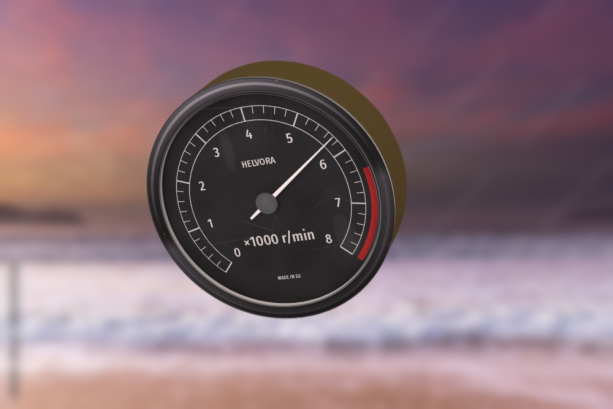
5700
